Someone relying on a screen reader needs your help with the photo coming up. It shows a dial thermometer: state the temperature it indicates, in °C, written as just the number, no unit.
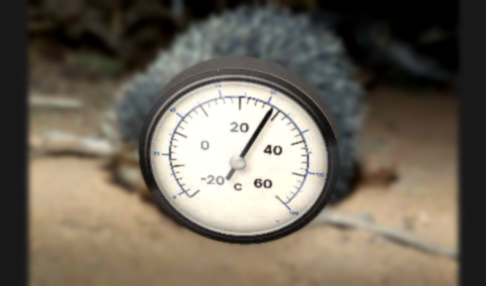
28
